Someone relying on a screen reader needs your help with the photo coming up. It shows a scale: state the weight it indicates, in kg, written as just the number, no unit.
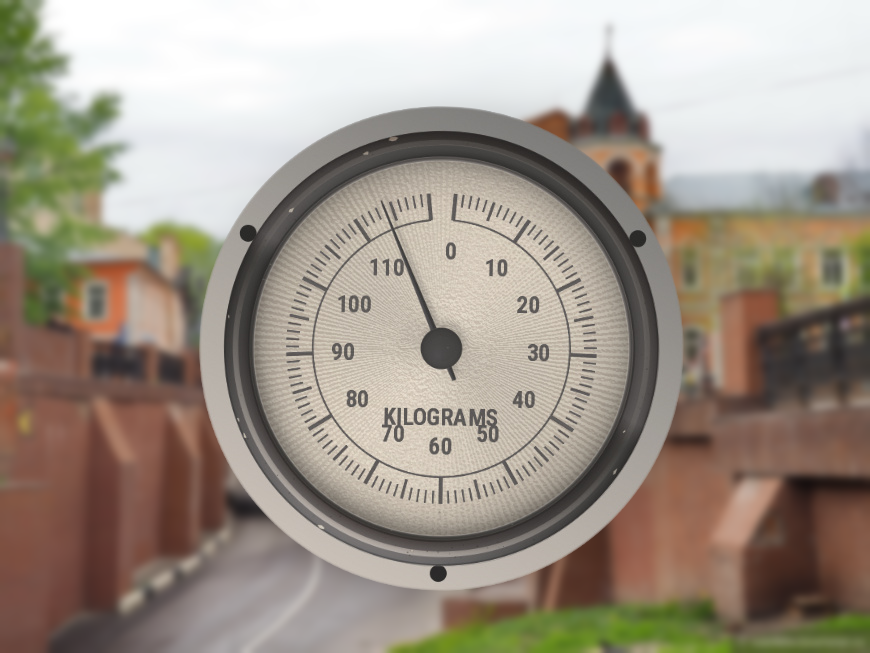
114
